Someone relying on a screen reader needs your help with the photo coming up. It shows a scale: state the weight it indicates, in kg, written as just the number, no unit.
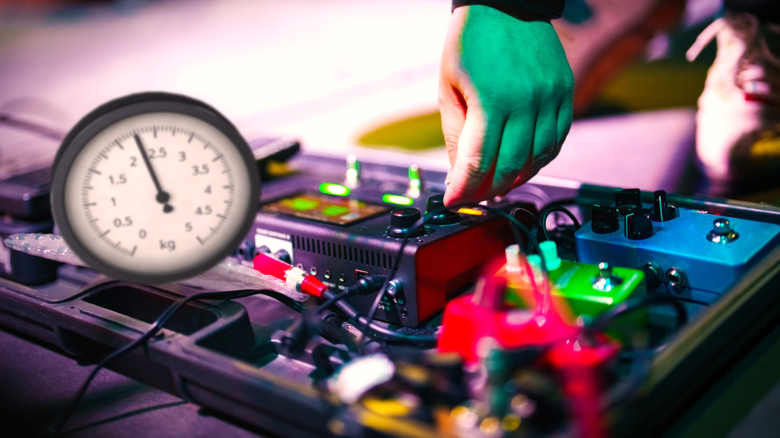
2.25
